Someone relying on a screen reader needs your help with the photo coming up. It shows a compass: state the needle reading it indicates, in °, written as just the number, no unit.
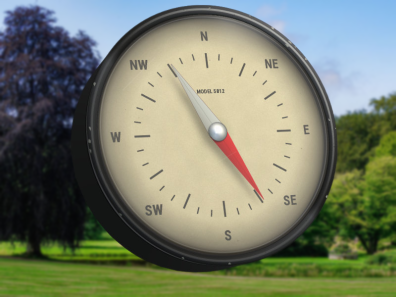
150
